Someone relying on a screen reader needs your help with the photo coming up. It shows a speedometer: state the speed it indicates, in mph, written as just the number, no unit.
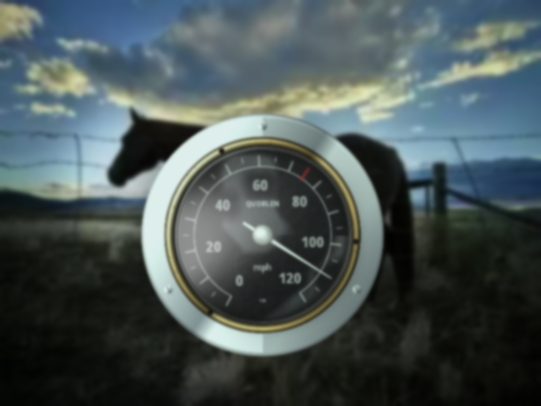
110
